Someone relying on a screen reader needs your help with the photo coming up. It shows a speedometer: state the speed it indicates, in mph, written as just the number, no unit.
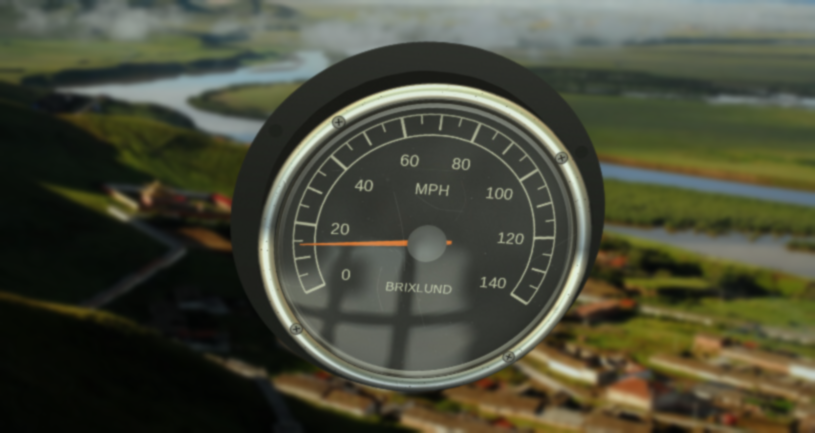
15
